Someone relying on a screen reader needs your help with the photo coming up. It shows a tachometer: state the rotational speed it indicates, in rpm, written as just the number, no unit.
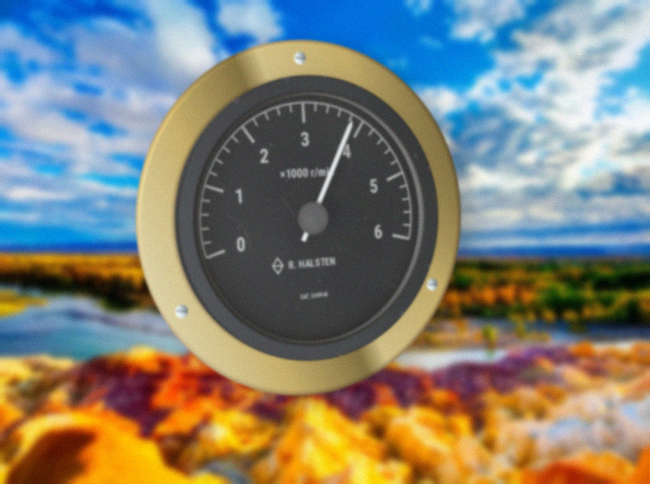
3800
